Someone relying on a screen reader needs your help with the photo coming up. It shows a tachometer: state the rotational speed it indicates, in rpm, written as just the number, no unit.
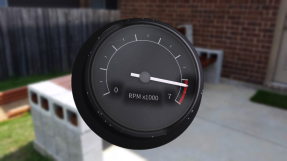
6250
